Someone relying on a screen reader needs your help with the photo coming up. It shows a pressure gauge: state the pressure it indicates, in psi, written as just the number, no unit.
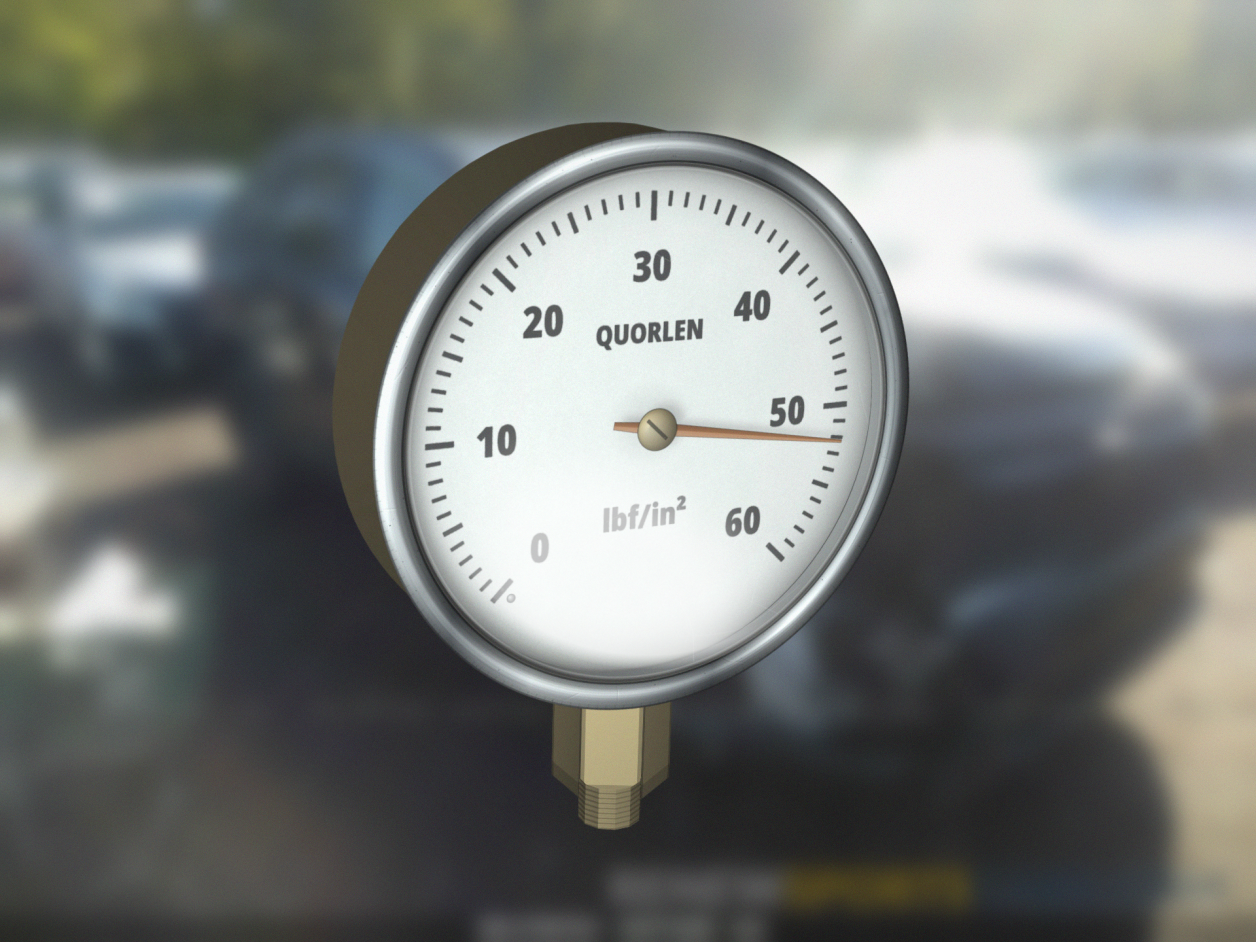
52
